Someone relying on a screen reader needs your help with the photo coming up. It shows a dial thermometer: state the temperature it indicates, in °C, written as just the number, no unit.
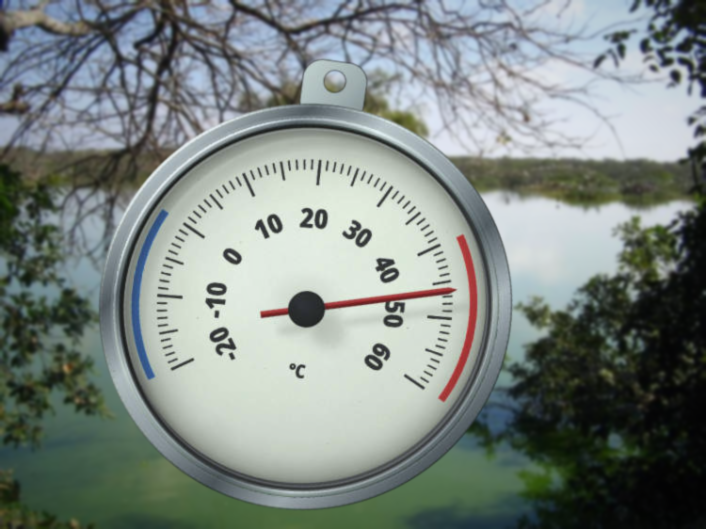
46
